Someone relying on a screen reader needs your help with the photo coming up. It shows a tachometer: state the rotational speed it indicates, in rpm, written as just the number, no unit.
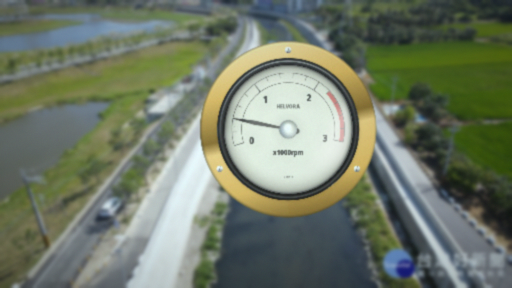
400
